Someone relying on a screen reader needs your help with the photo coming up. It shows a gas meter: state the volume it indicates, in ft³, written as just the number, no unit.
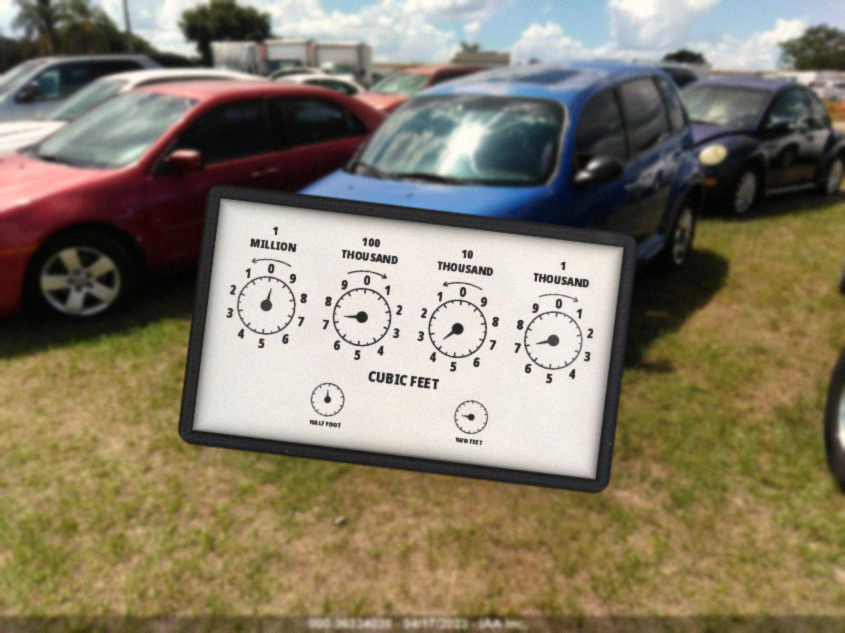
973700
